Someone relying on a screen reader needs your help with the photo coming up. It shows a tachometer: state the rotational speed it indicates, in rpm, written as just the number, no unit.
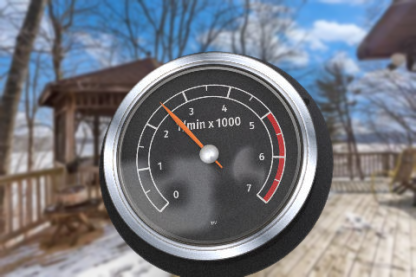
2500
